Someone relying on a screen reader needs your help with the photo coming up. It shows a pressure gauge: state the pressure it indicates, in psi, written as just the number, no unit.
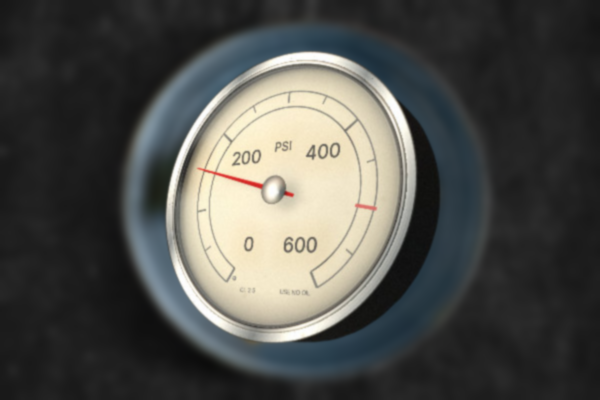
150
